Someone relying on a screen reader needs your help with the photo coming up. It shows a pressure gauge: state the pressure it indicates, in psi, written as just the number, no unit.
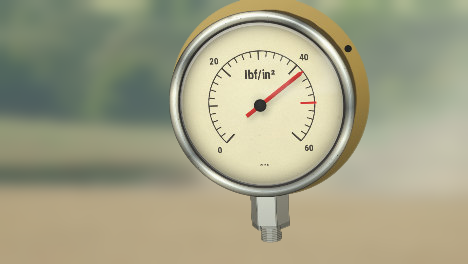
42
